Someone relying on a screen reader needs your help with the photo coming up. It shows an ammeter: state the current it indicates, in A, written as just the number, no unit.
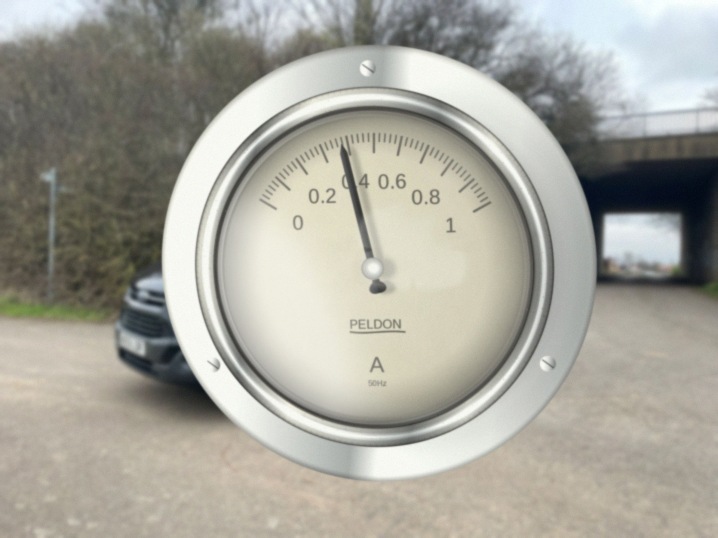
0.38
